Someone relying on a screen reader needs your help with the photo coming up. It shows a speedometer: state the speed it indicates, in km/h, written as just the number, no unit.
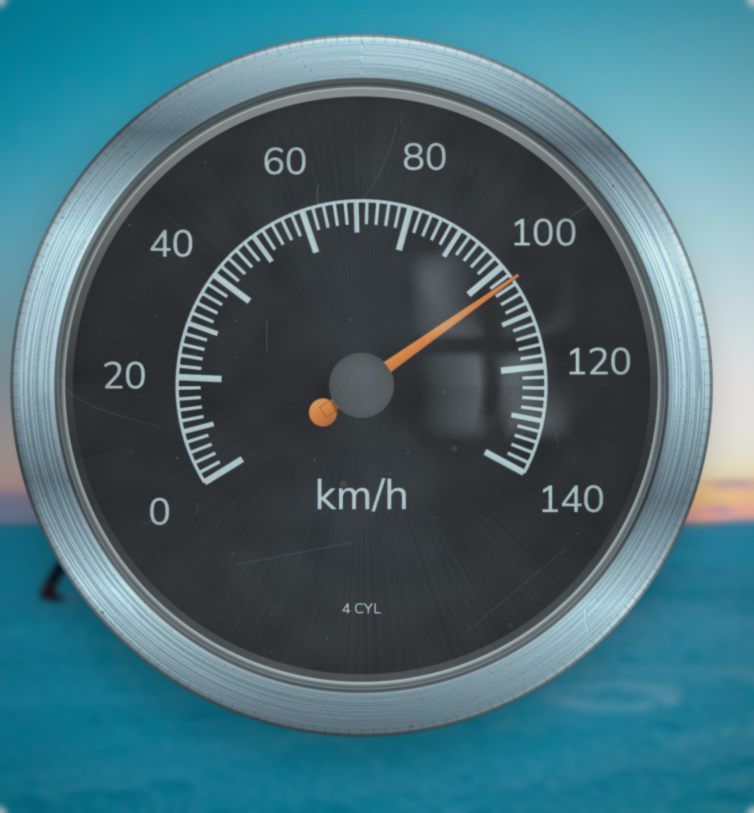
103
